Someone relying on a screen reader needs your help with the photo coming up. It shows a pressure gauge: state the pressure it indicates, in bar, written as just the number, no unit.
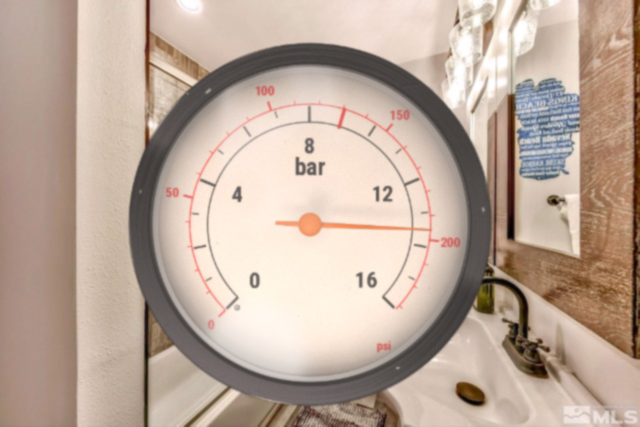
13.5
